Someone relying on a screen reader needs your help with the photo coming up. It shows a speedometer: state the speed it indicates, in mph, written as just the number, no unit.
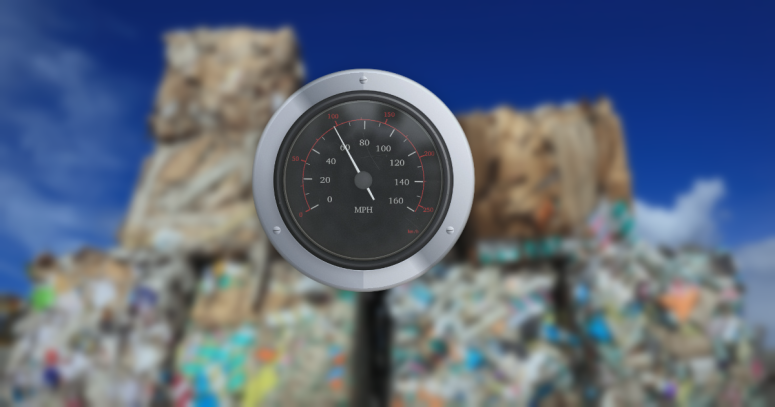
60
